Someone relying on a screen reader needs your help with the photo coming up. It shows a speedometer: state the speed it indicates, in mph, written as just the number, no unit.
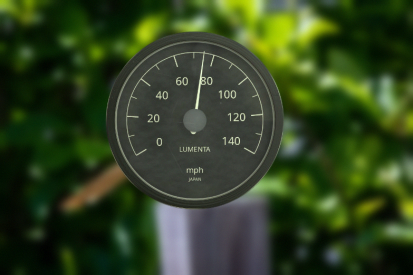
75
